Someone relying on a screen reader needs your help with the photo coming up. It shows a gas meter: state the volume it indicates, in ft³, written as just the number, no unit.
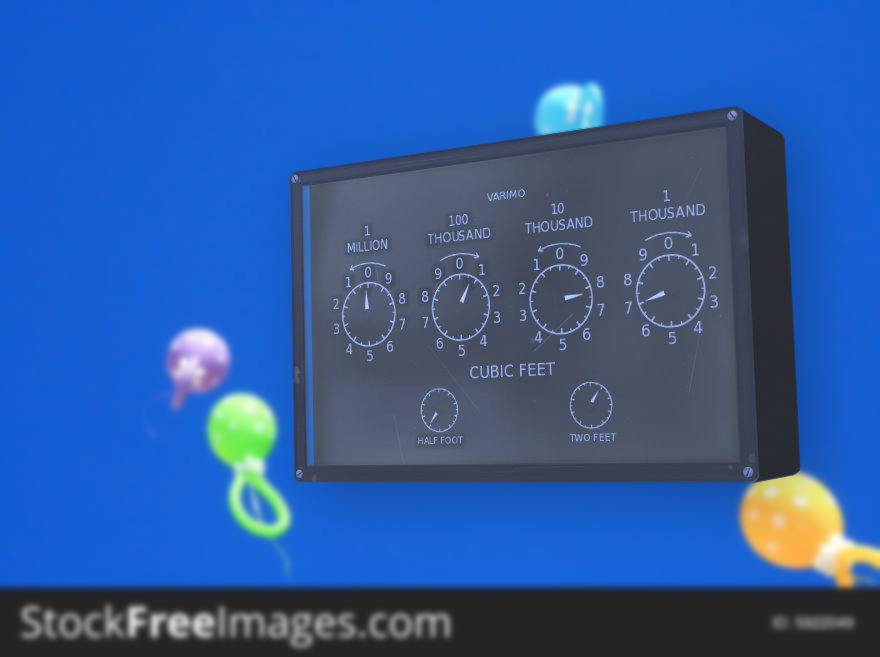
7700
